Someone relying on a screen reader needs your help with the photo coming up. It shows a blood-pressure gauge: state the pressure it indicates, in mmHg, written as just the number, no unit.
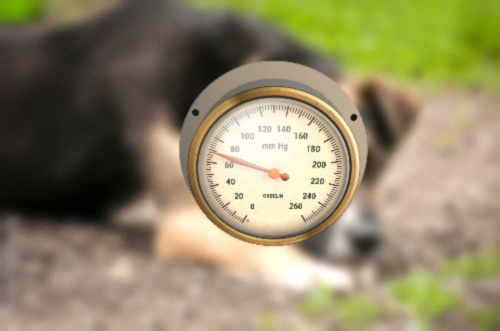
70
